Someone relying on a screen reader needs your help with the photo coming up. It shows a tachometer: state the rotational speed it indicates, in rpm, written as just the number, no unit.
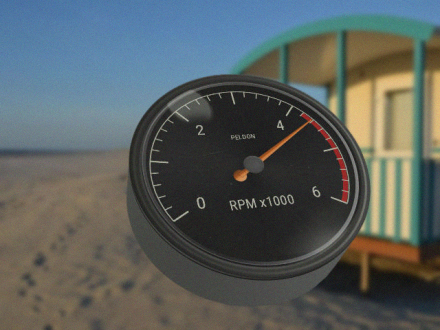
4400
